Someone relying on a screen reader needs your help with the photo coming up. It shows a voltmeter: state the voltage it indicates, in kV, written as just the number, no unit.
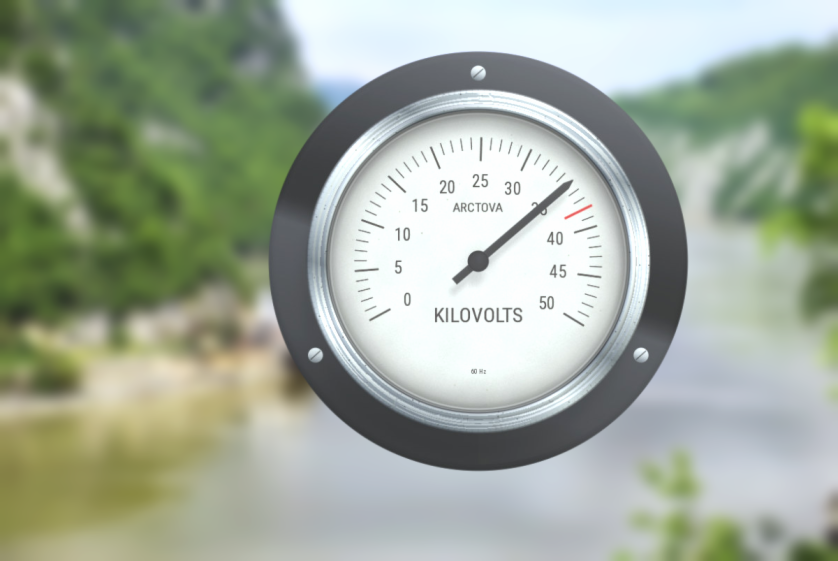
35
